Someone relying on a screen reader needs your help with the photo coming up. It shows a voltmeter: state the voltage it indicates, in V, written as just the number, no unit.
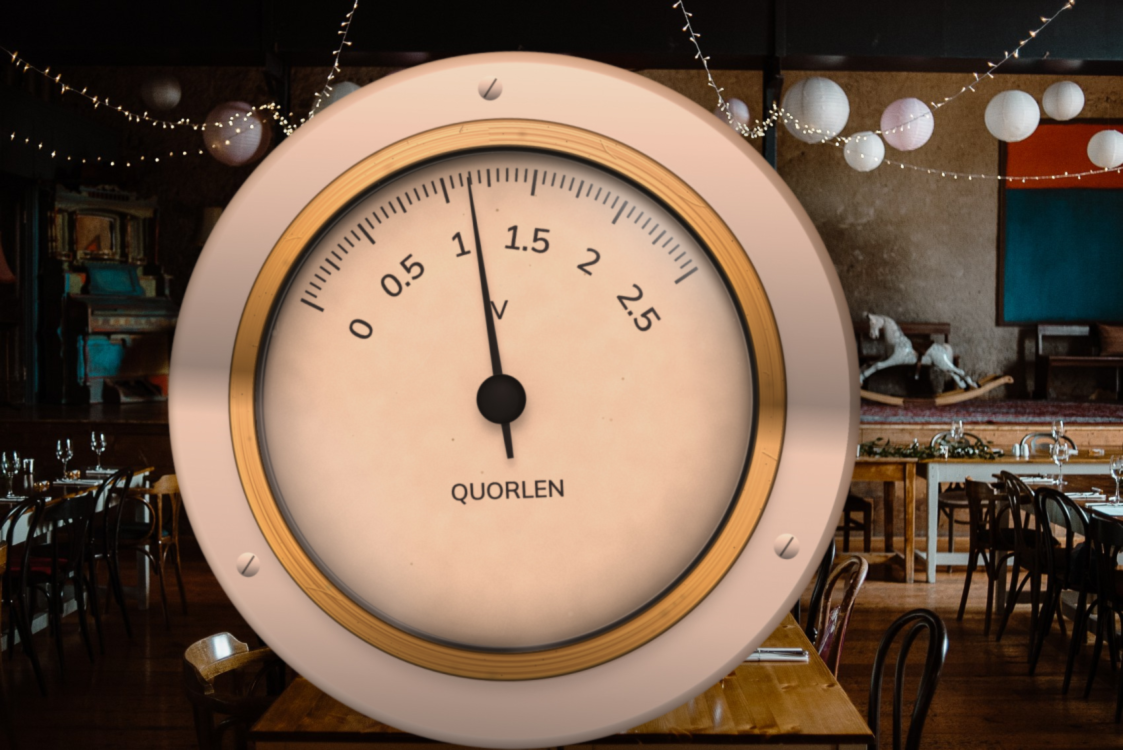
1.15
